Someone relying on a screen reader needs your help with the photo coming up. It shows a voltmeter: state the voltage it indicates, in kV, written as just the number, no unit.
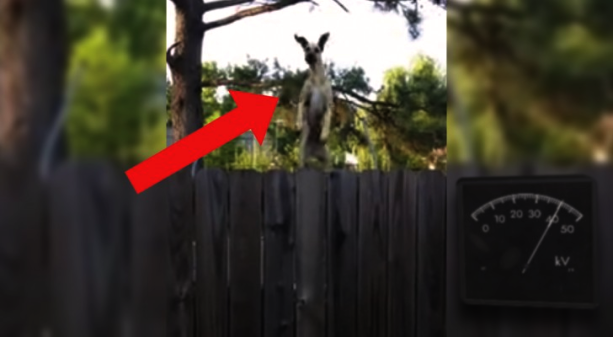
40
